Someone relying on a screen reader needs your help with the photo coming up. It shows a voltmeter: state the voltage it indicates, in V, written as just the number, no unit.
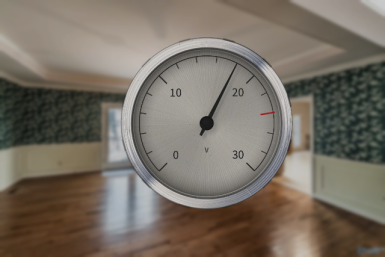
18
